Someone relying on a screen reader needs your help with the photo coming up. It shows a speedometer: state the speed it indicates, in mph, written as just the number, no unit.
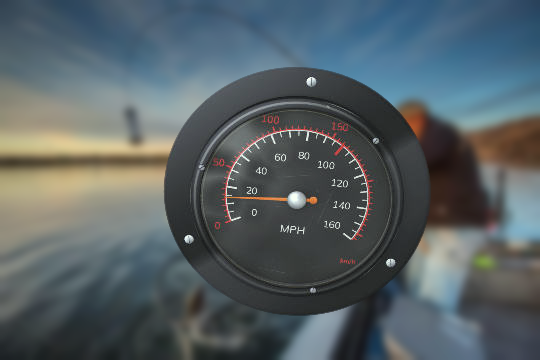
15
